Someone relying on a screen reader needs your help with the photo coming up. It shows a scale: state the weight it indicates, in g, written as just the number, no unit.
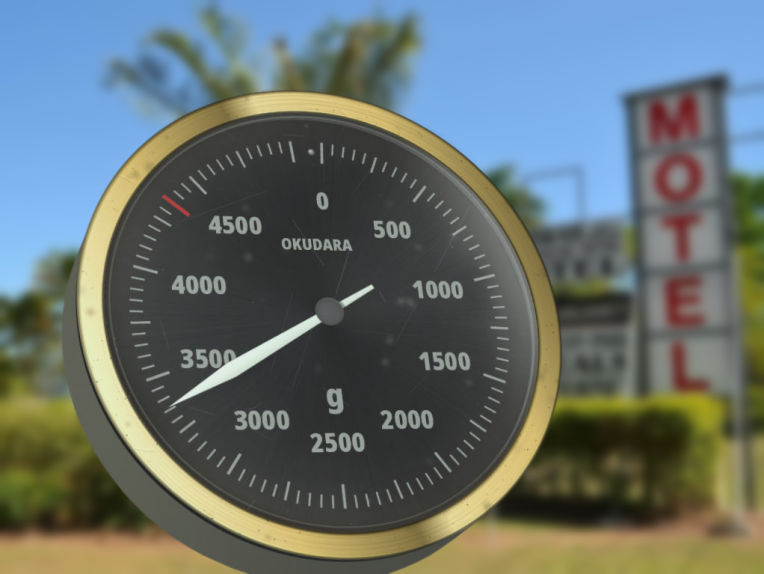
3350
